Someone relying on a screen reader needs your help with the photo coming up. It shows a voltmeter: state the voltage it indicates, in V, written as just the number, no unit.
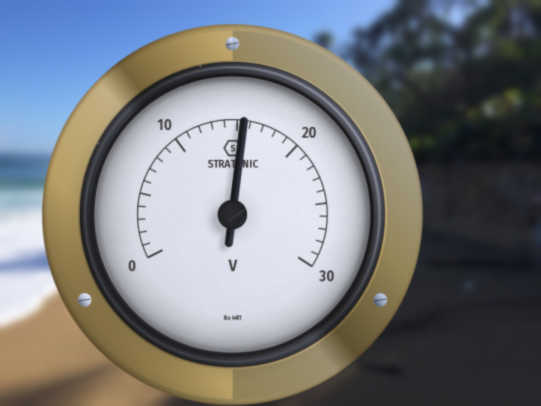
15.5
